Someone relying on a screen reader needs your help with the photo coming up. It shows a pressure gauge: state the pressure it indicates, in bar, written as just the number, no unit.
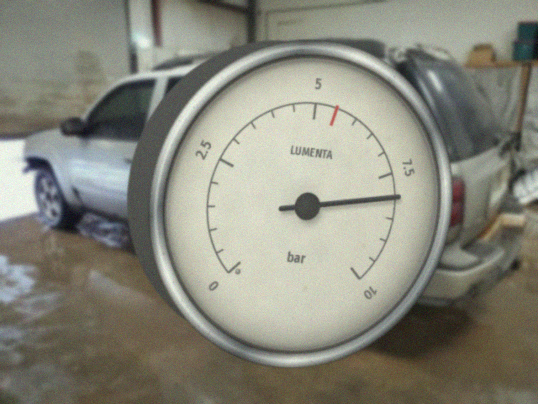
8
